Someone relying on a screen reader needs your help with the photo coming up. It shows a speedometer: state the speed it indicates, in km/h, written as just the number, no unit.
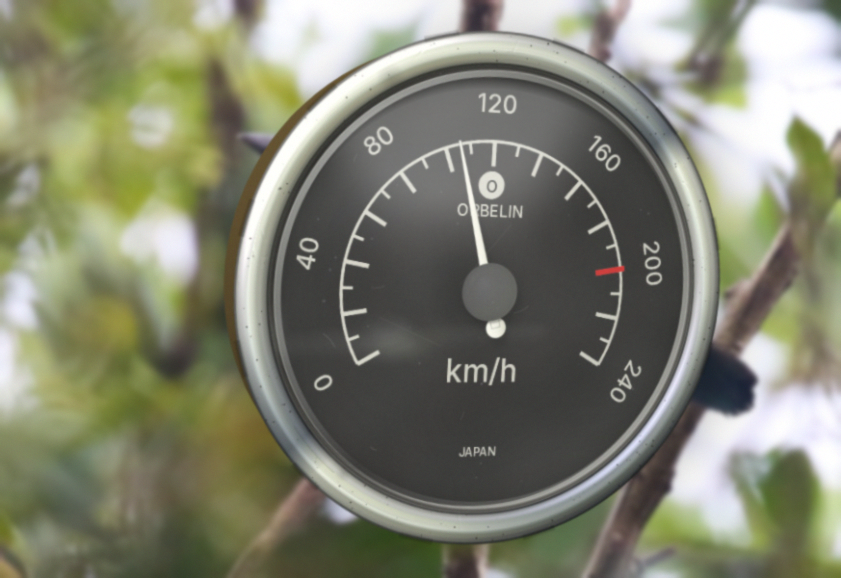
105
